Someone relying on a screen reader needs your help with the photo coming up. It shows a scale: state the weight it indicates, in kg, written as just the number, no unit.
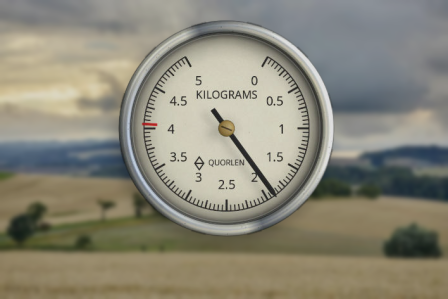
1.9
